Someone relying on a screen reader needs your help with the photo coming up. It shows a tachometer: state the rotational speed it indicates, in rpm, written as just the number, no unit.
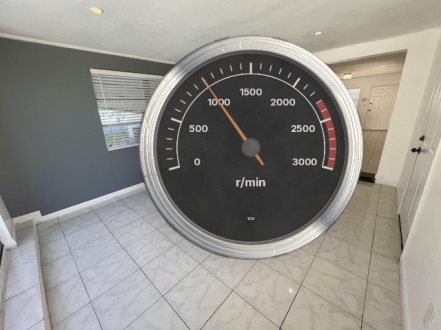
1000
